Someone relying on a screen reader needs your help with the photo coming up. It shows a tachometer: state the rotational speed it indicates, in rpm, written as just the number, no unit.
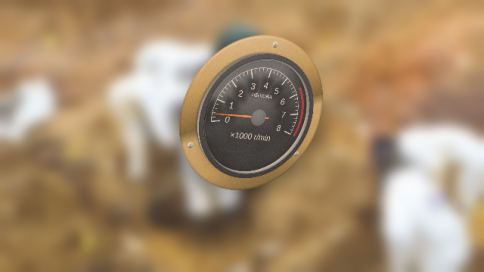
400
